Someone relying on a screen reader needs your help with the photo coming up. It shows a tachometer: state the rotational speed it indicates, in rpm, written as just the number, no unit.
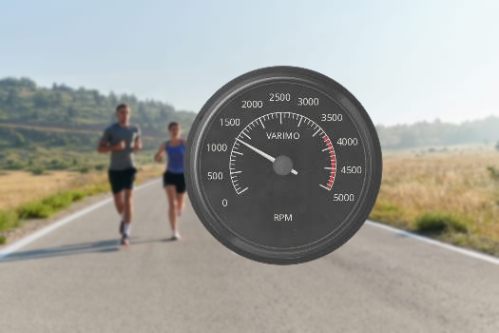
1300
